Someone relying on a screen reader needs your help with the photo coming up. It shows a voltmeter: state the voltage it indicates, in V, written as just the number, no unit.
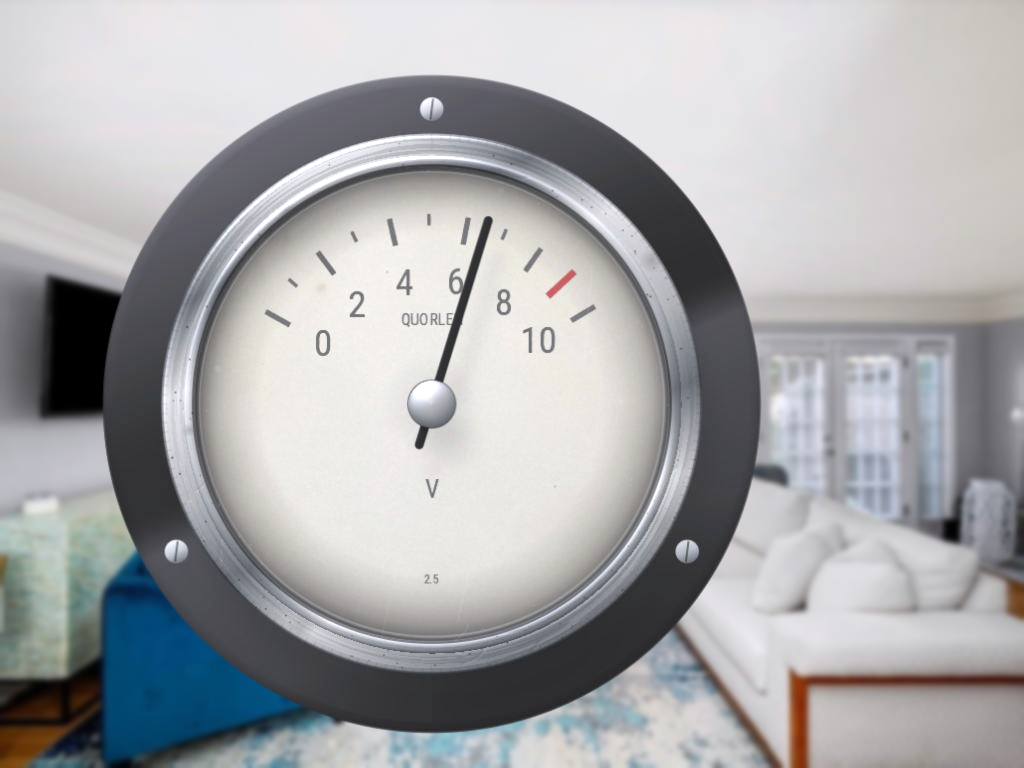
6.5
